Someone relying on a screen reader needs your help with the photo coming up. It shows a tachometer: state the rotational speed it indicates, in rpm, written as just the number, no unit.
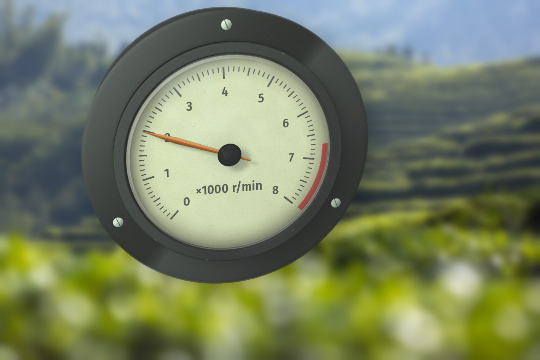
2000
